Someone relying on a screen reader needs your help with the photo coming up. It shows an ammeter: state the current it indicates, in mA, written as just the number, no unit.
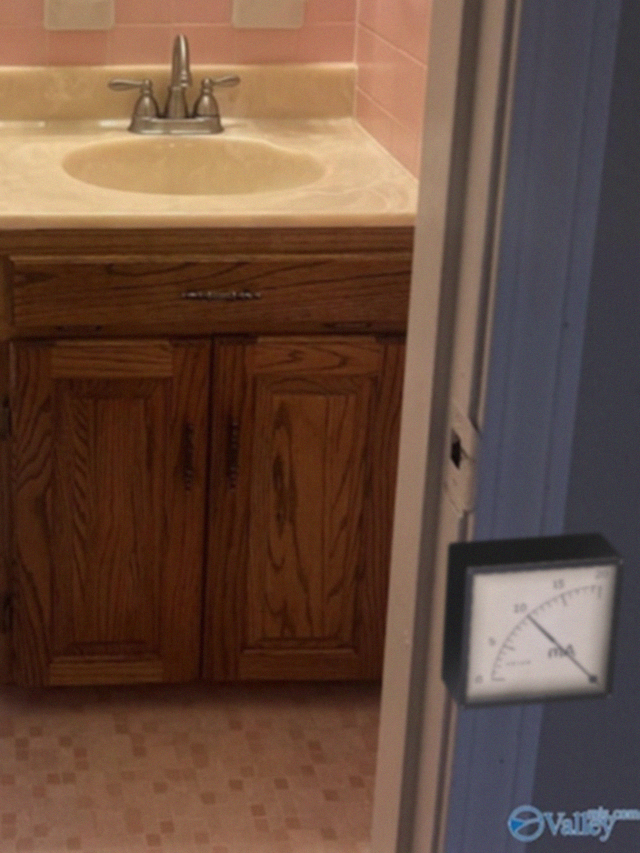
10
